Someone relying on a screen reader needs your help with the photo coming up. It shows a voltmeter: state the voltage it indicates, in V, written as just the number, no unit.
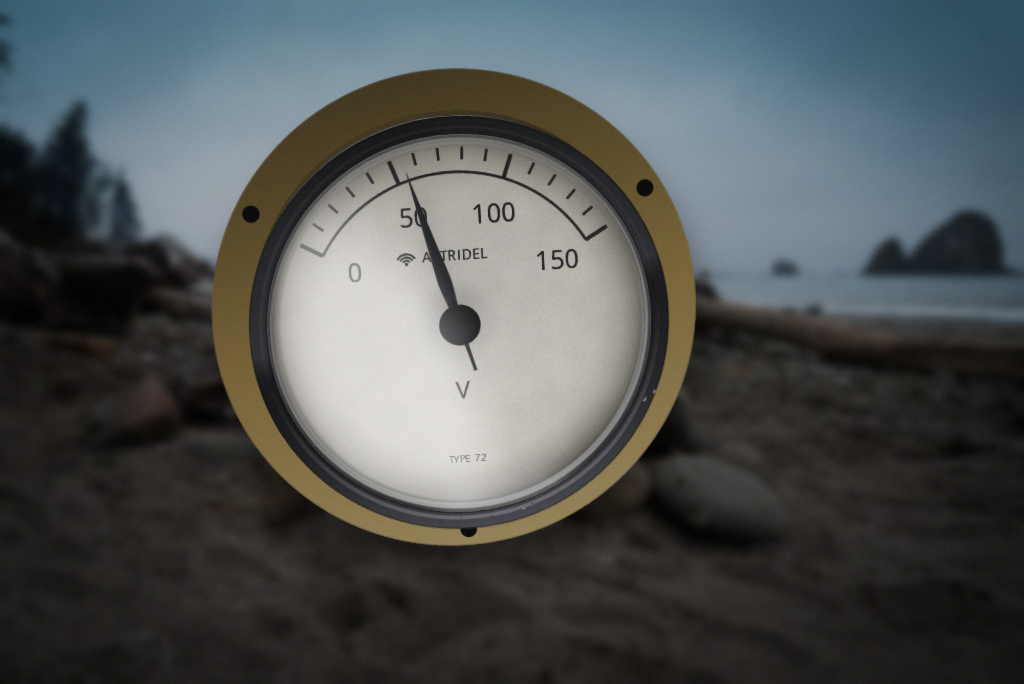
55
